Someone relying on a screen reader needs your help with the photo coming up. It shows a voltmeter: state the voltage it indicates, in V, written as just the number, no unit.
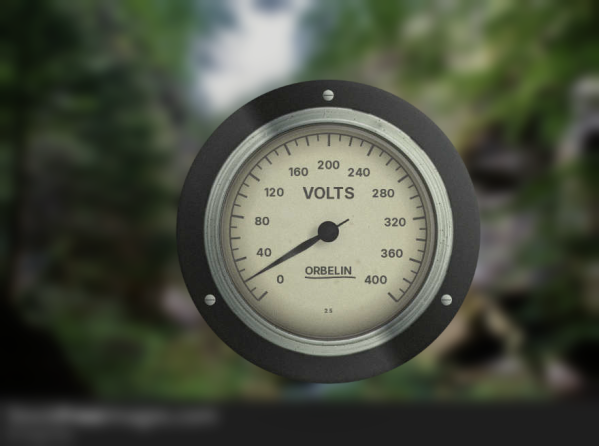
20
